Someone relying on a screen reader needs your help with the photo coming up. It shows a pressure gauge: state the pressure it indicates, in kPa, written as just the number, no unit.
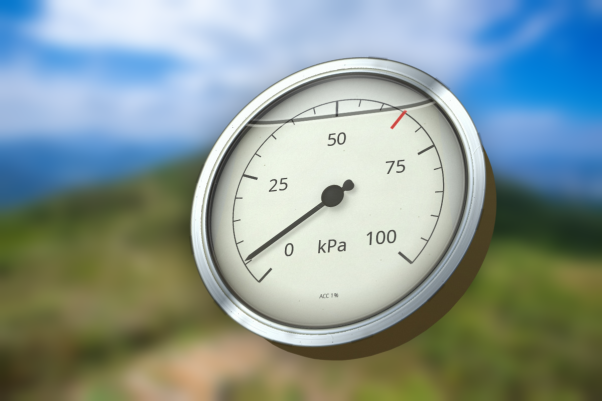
5
